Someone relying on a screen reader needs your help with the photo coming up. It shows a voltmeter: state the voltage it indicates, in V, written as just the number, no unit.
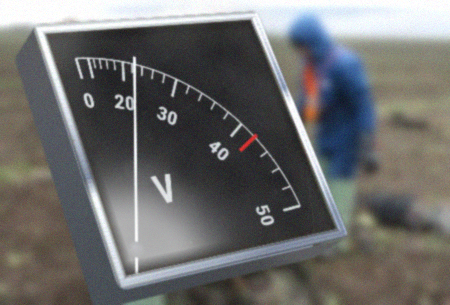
22
